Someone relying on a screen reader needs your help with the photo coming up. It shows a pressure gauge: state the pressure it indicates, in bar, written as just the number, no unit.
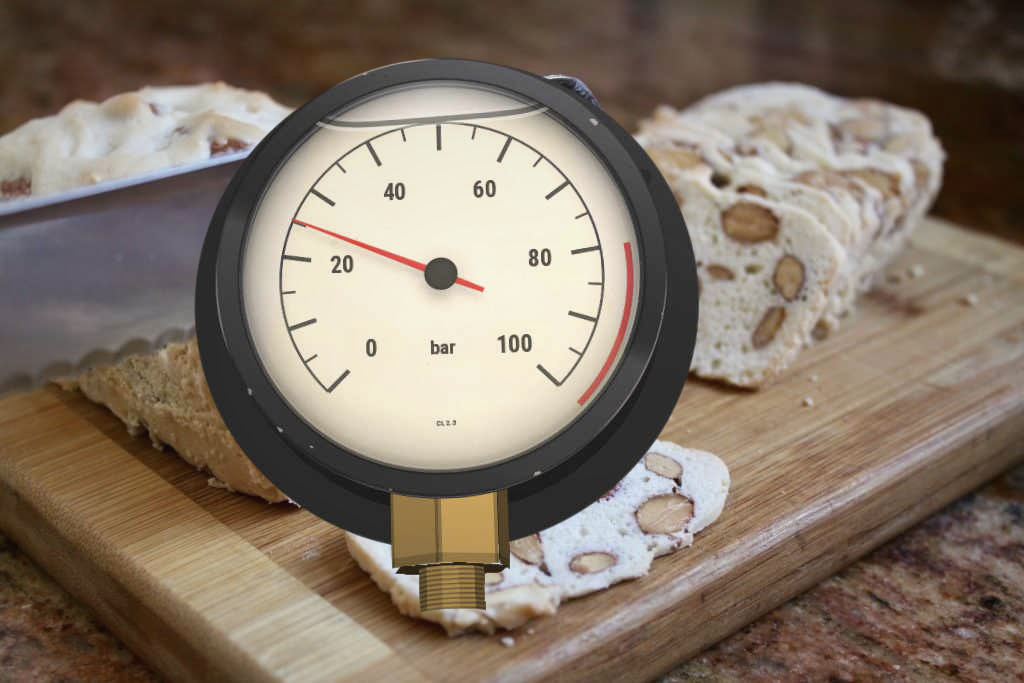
25
